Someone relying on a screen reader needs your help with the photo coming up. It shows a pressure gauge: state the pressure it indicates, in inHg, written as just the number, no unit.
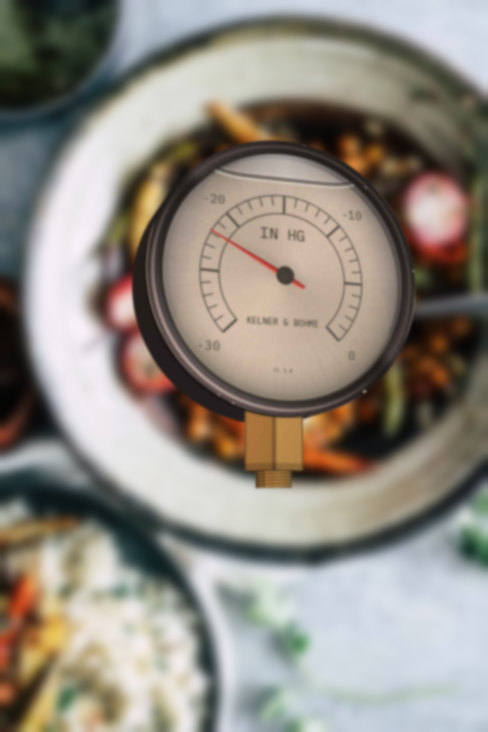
-22
